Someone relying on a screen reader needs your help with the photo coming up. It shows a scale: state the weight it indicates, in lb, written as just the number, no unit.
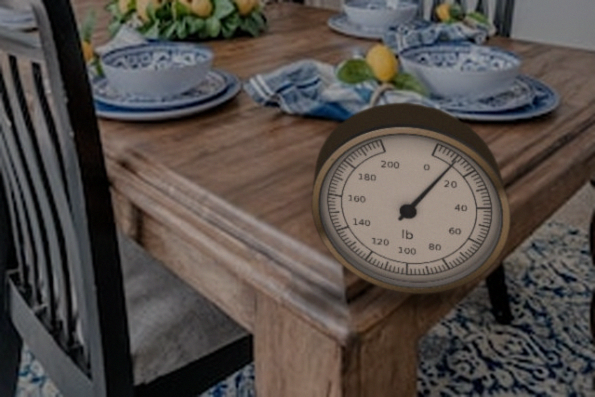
10
